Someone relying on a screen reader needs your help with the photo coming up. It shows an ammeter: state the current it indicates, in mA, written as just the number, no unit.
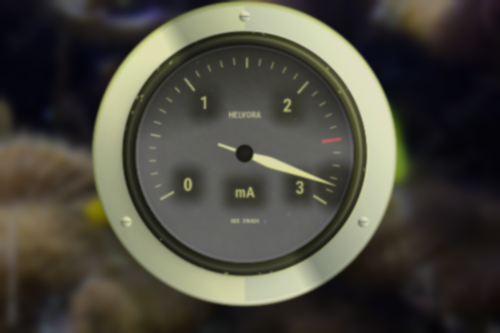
2.85
